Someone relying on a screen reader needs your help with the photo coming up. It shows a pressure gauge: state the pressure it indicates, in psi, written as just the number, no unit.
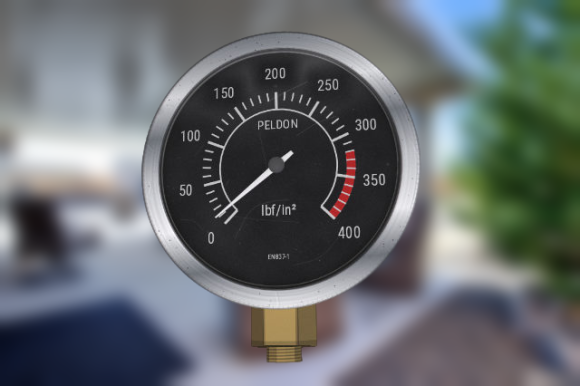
10
